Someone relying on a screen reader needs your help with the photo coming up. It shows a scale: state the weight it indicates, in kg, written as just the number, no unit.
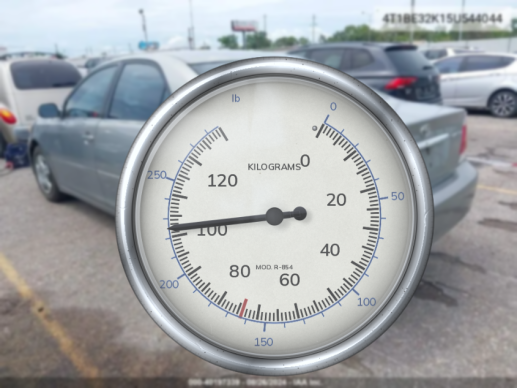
102
